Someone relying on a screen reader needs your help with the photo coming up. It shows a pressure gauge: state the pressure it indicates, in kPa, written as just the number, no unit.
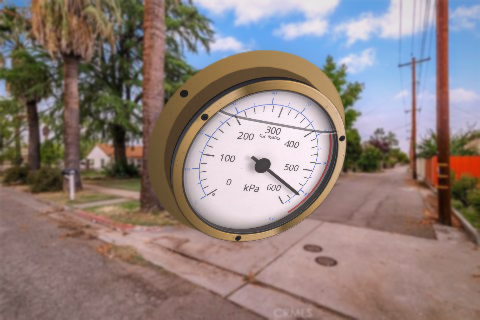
560
